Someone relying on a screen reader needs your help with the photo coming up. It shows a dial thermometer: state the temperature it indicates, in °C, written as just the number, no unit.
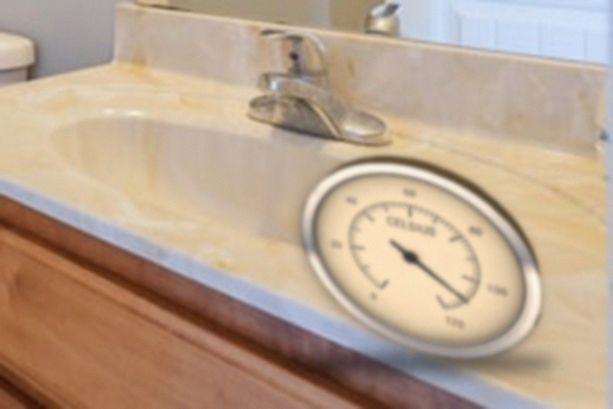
110
